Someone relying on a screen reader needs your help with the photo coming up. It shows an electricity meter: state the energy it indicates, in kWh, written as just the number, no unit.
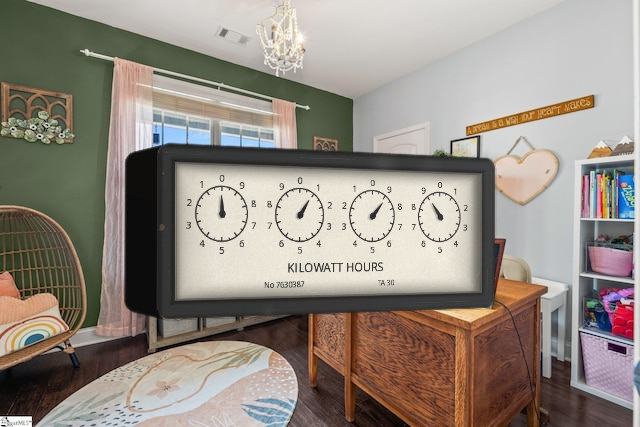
89
